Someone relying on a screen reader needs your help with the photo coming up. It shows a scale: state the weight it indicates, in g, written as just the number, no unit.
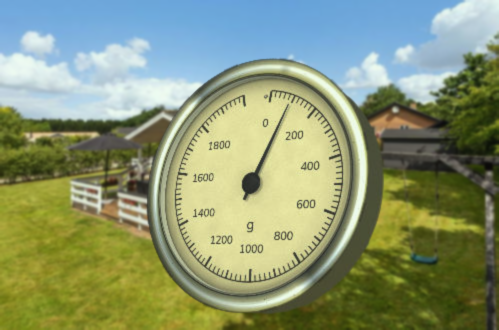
100
